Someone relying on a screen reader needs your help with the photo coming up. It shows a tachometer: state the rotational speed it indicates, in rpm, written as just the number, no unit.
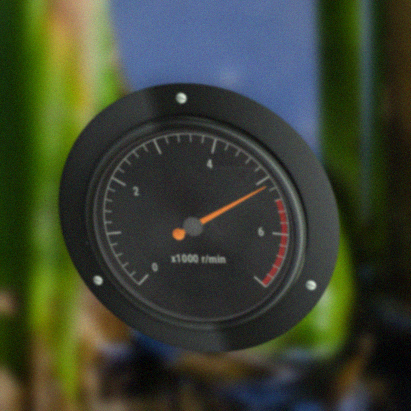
5100
